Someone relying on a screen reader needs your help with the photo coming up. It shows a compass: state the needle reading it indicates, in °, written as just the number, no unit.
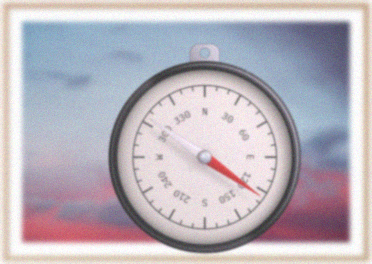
125
